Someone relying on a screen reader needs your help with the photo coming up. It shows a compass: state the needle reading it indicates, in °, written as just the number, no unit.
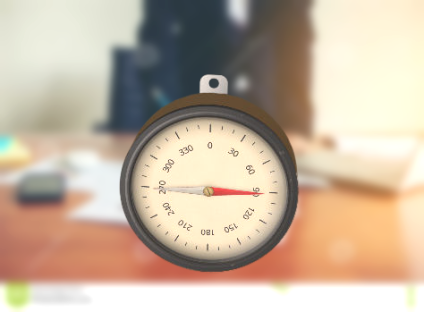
90
